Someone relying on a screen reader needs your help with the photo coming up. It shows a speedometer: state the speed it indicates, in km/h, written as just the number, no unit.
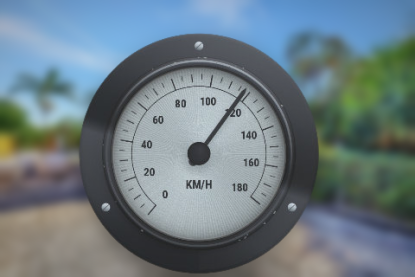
117.5
